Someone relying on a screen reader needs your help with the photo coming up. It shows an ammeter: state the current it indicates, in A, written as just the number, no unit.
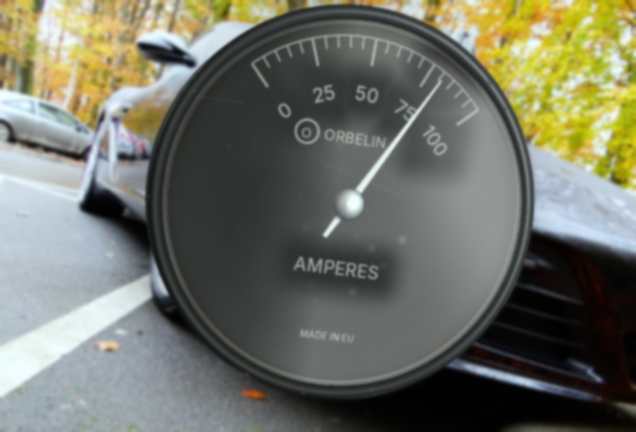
80
